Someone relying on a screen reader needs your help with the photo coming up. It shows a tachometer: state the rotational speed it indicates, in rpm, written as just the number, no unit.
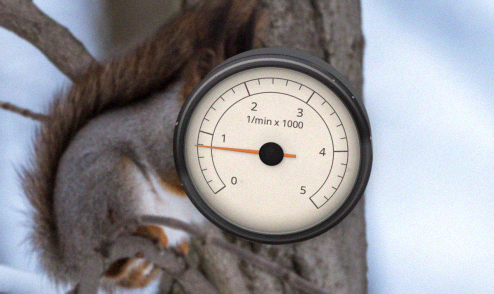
800
